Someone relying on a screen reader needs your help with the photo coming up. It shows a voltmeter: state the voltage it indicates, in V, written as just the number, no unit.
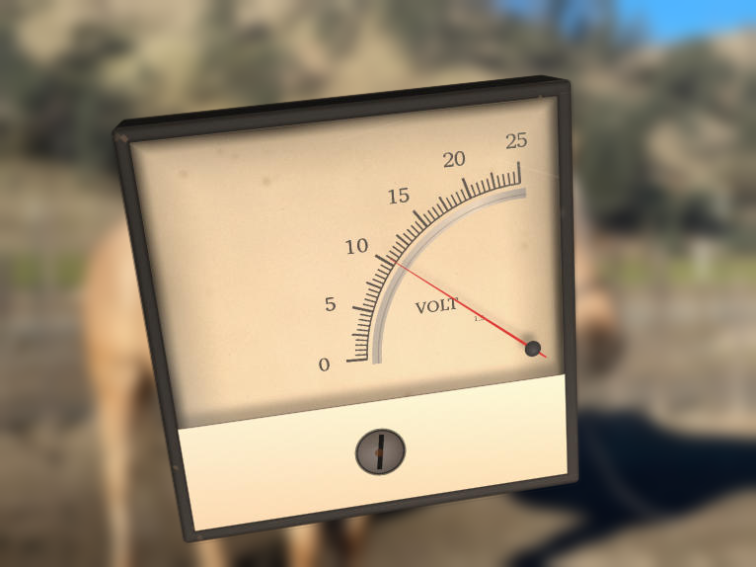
10.5
